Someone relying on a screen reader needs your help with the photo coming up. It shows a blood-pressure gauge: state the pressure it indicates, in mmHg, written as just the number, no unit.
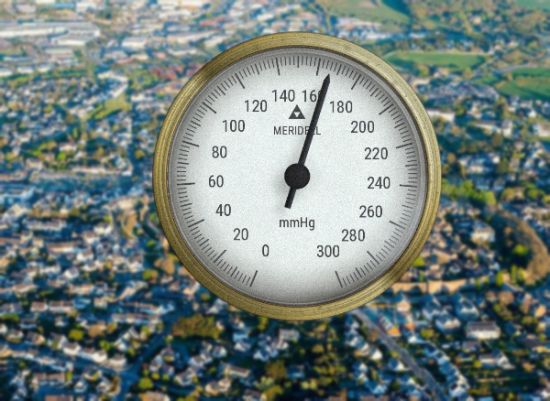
166
